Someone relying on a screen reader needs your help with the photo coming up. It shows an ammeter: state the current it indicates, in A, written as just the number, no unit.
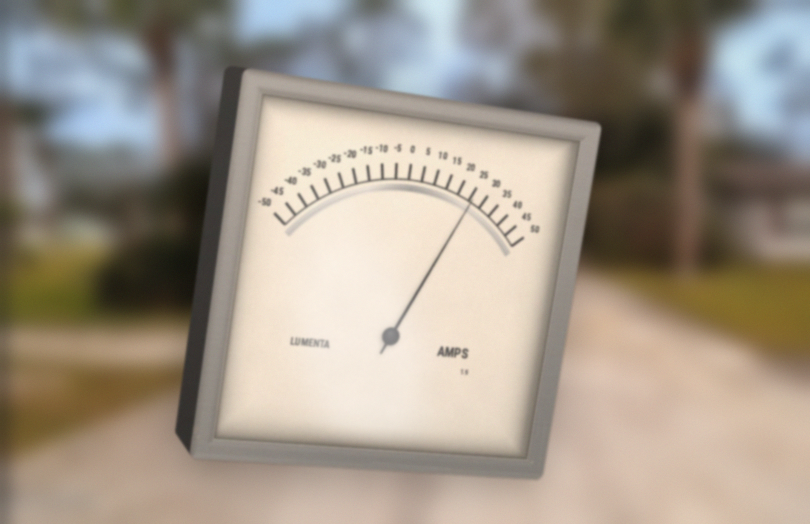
25
